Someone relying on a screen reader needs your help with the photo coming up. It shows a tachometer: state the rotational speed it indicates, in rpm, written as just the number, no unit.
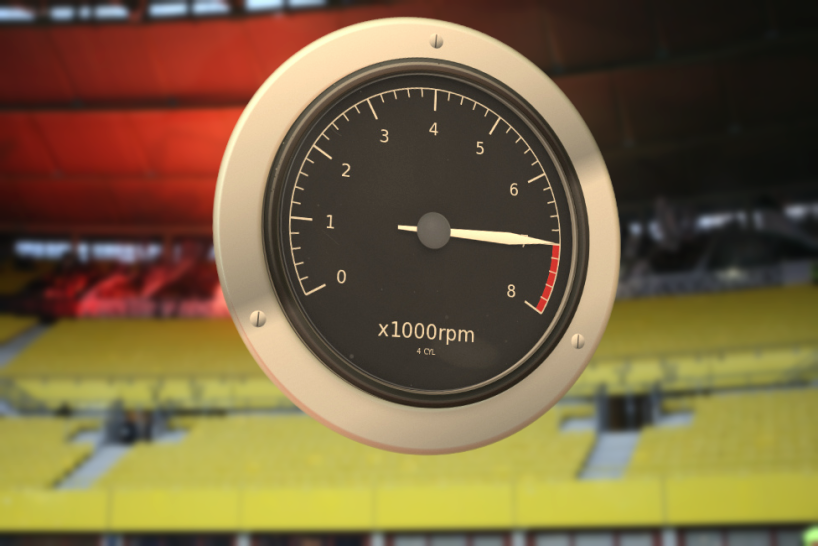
7000
